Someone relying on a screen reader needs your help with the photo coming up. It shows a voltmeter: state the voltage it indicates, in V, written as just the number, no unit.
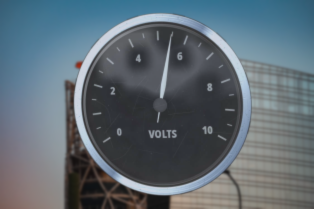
5.5
